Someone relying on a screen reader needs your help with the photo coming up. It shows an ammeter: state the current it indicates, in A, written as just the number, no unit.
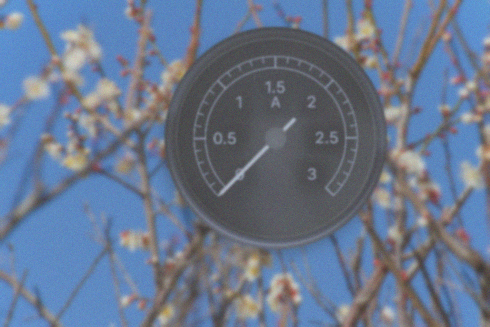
0
